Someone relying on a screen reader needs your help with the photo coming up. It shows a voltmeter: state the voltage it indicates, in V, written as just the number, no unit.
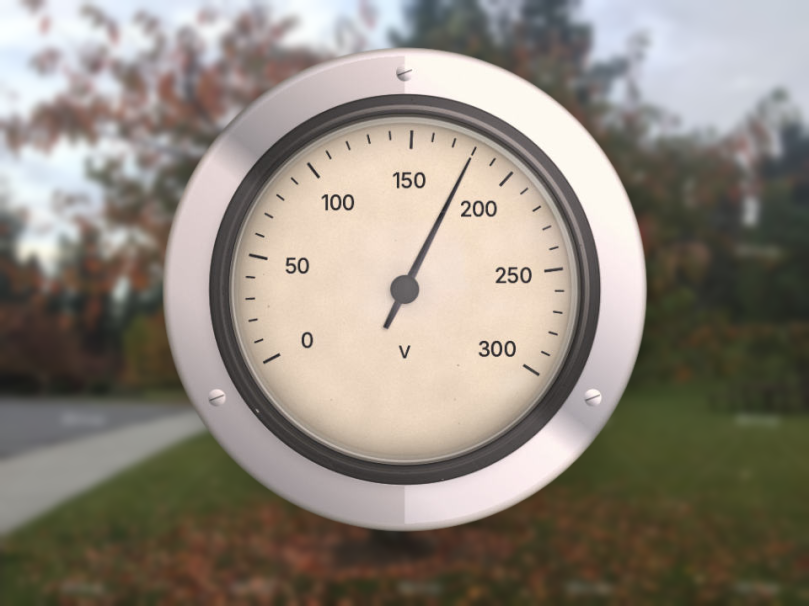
180
